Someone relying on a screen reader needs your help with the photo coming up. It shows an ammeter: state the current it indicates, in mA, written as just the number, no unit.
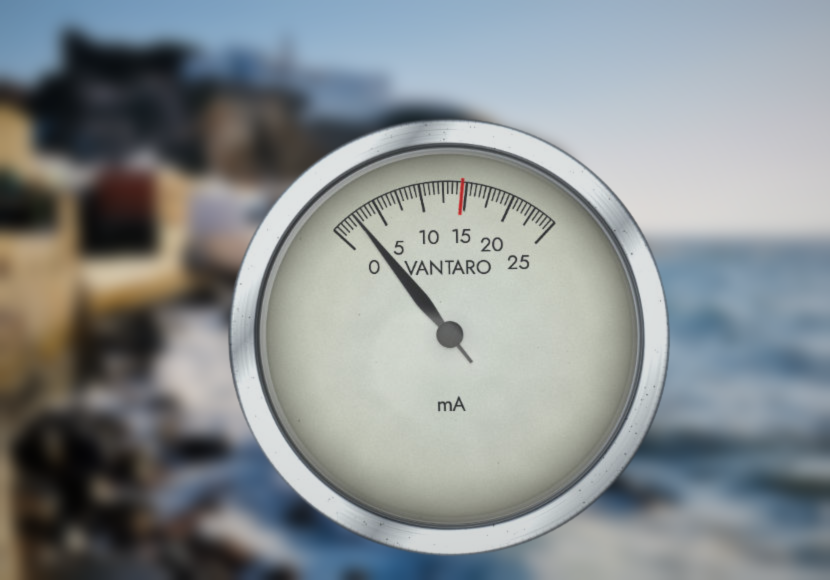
2.5
